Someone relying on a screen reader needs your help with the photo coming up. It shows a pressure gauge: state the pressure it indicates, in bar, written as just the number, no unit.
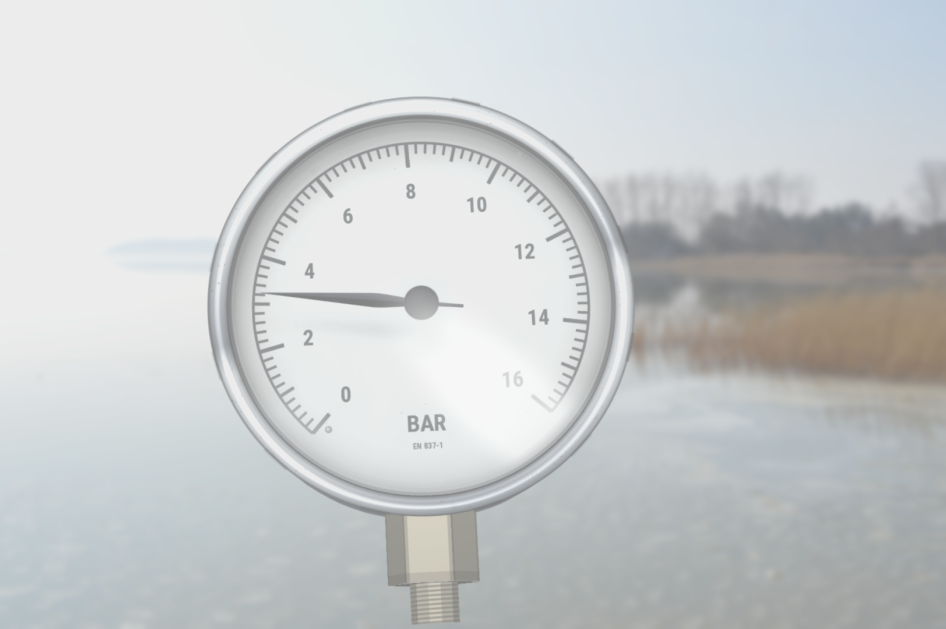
3.2
